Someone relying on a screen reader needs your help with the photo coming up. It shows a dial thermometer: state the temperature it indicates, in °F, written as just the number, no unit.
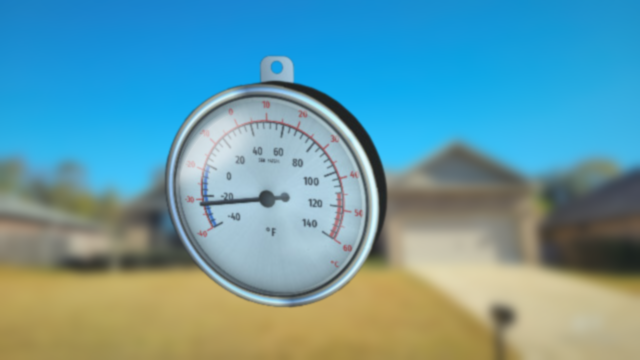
-24
